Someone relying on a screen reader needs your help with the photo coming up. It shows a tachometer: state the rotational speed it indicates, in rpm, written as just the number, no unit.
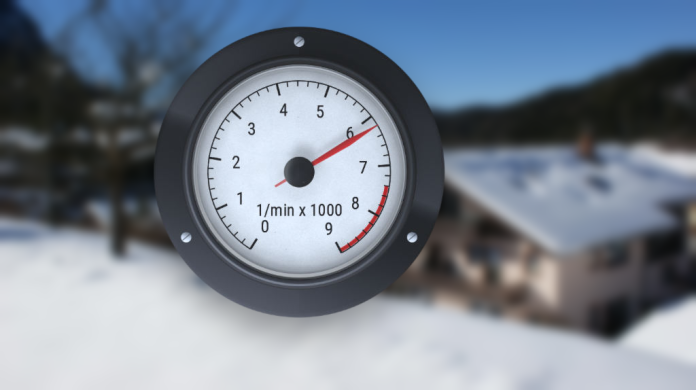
6200
